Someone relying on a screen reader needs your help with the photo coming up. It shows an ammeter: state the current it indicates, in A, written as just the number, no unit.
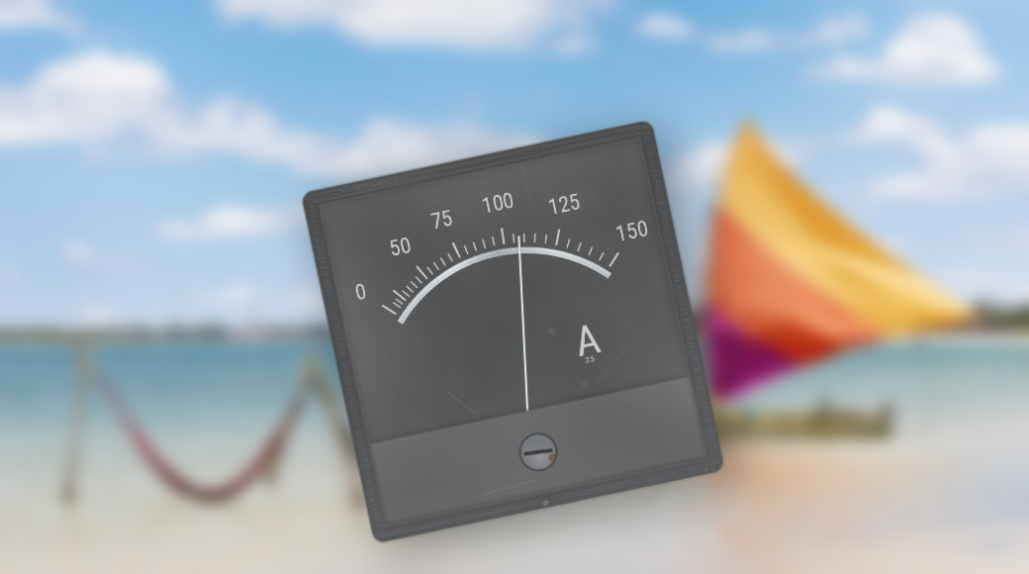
107.5
